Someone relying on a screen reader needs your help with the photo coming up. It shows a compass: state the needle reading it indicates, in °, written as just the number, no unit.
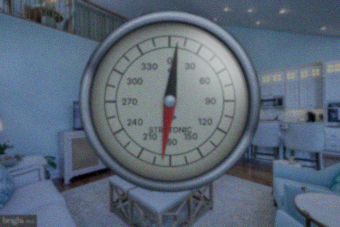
187.5
